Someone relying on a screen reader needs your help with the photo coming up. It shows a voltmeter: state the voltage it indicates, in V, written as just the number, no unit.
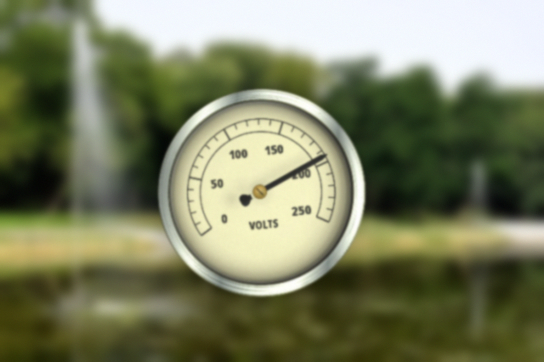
195
